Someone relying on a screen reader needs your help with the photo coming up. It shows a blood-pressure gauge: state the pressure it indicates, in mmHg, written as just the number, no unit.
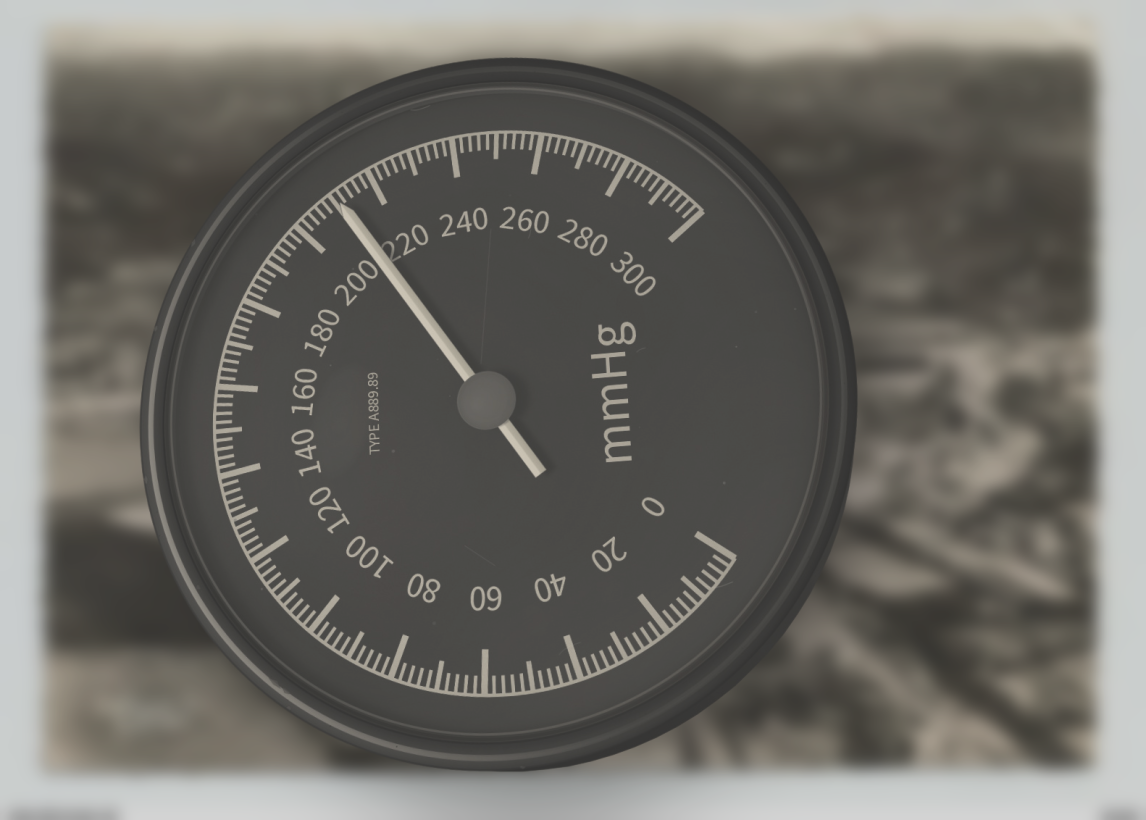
211
